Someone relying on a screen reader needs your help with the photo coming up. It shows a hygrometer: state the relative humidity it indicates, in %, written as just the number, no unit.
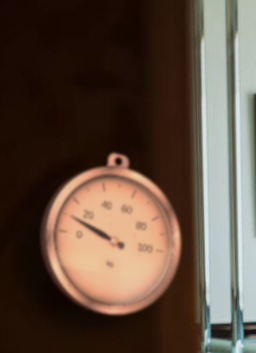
10
